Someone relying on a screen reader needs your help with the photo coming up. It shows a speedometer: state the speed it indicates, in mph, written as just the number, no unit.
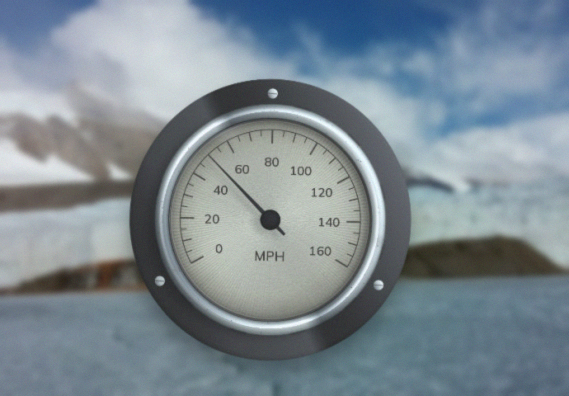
50
